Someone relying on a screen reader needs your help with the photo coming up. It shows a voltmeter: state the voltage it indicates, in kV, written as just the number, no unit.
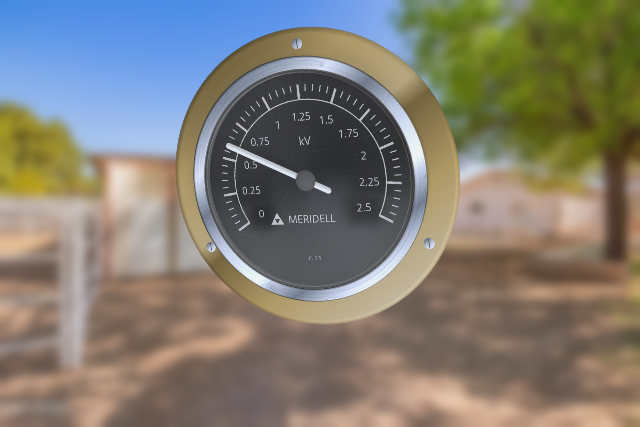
0.6
